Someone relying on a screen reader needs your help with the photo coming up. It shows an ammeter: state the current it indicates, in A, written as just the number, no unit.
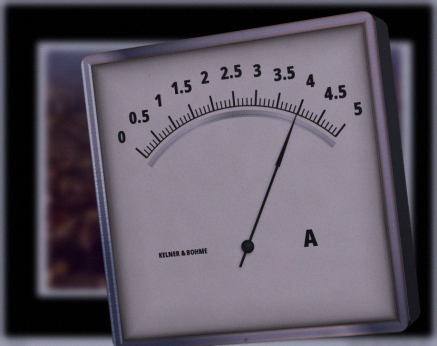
4
